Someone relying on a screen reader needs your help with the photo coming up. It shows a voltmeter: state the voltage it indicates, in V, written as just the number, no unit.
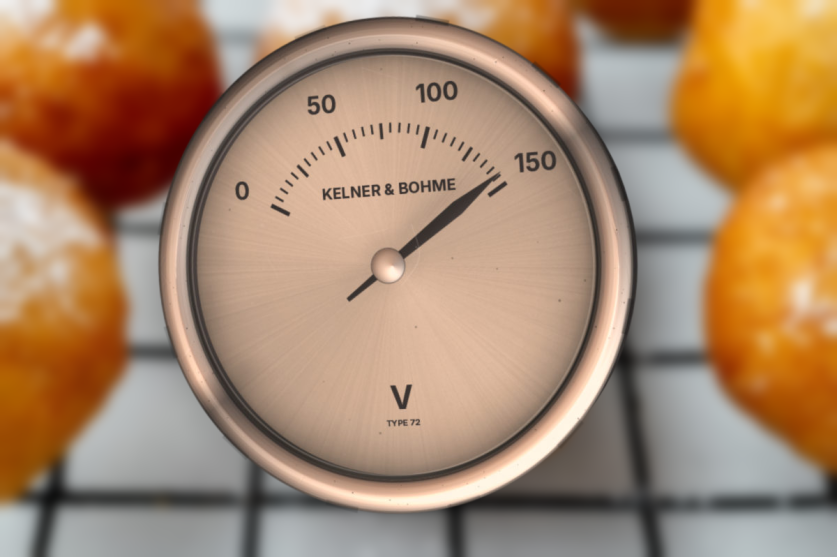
145
